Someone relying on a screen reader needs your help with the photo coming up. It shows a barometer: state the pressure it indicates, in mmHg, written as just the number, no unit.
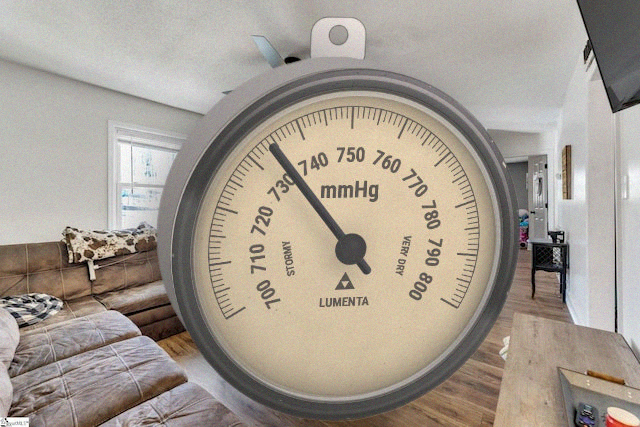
734
